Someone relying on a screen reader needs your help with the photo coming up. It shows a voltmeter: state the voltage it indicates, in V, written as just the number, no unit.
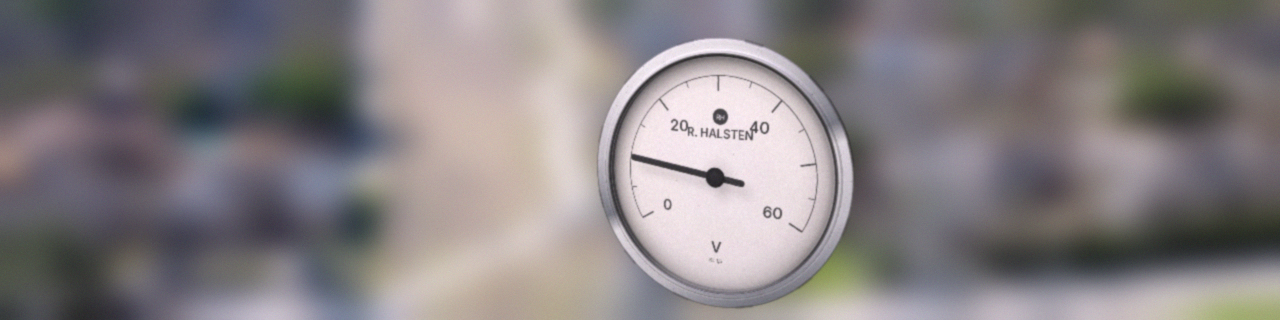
10
